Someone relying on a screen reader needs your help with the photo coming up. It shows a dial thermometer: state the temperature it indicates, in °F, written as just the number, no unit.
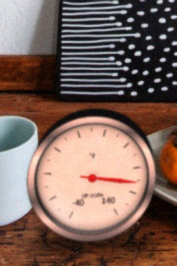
110
